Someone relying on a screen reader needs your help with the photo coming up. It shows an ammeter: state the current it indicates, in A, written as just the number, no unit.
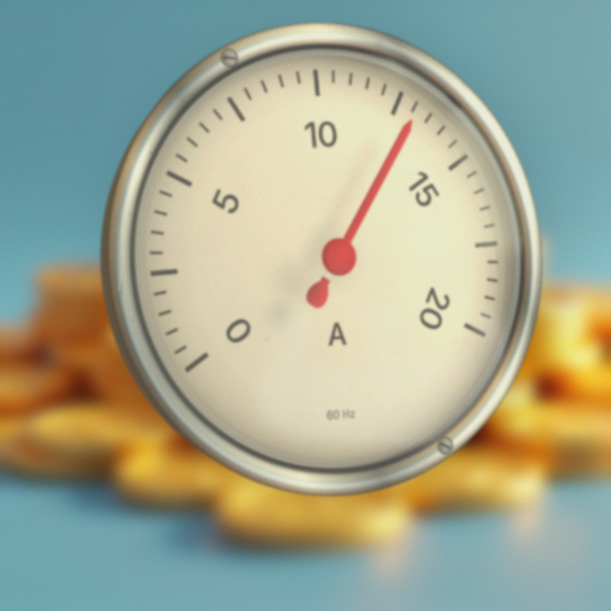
13
